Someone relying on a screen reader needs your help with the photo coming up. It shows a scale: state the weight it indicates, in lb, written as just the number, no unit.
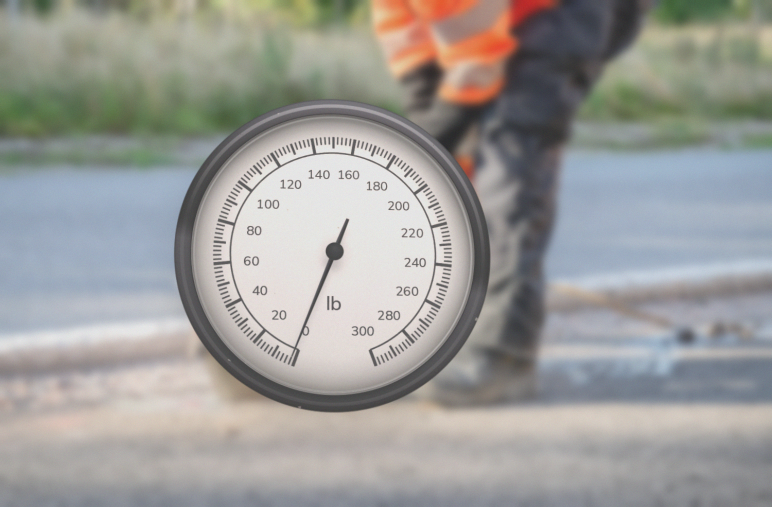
2
